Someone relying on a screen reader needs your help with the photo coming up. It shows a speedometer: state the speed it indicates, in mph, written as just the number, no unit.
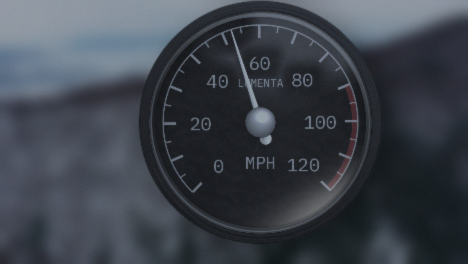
52.5
